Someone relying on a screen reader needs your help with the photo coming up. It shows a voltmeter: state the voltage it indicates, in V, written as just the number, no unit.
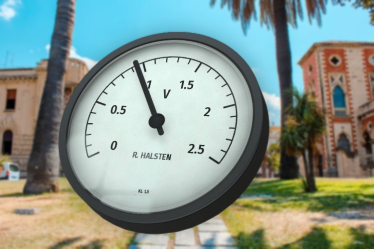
0.95
